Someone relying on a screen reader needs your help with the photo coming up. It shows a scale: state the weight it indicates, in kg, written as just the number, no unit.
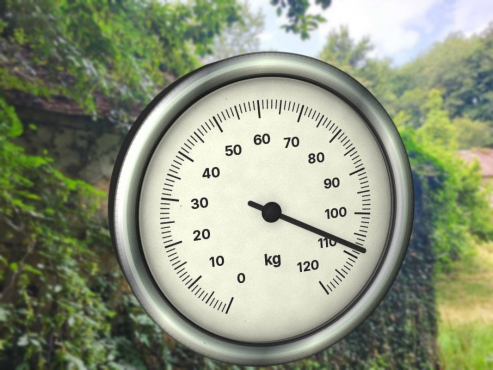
108
